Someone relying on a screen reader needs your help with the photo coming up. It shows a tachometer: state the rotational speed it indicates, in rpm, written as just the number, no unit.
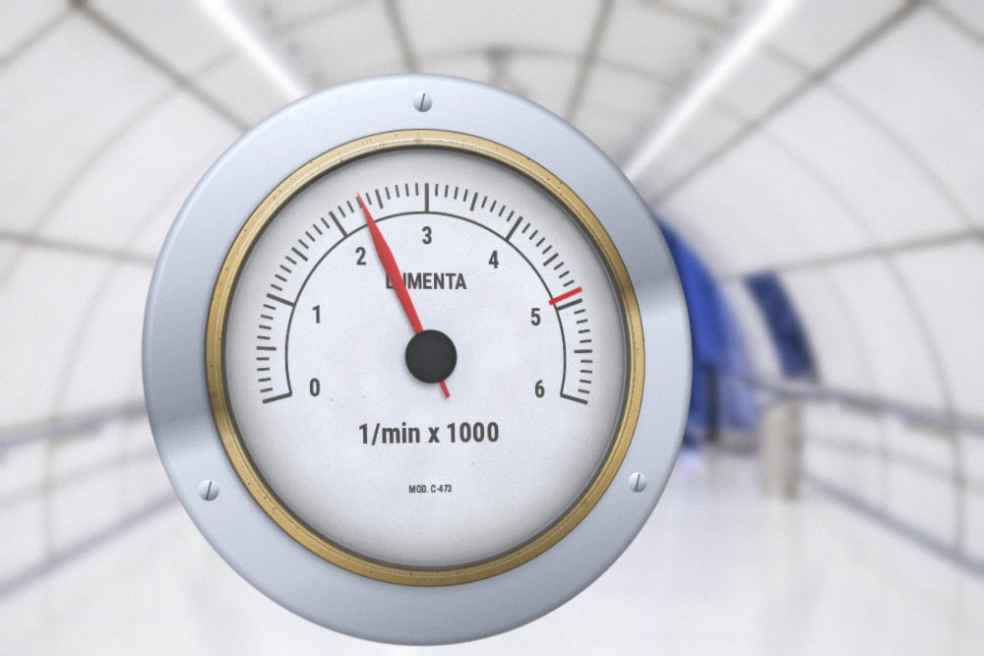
2300
